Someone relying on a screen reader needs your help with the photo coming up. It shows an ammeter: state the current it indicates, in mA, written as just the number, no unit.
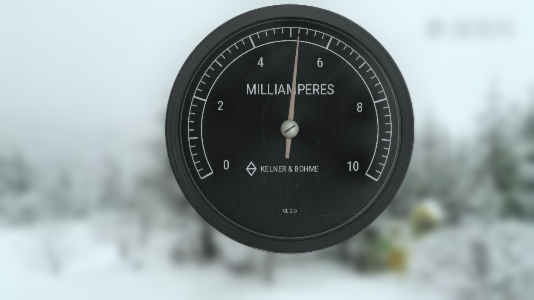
5.2
